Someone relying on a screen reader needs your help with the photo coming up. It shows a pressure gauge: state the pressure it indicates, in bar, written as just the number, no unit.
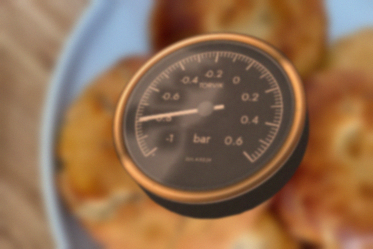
-0.8
